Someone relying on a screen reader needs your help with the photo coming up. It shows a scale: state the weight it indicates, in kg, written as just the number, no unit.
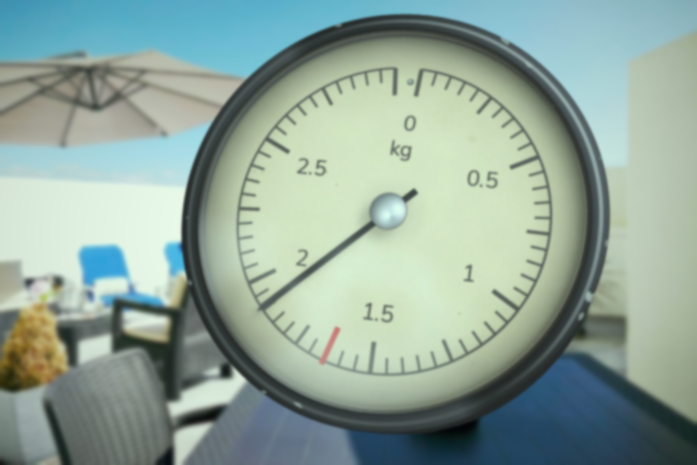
1.9
